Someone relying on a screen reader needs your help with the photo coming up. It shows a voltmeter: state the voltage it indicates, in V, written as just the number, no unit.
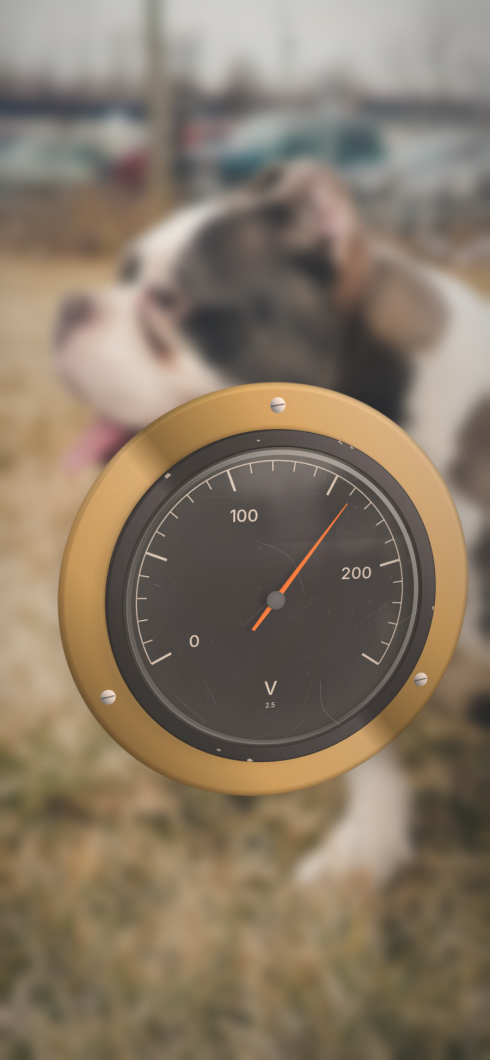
160
